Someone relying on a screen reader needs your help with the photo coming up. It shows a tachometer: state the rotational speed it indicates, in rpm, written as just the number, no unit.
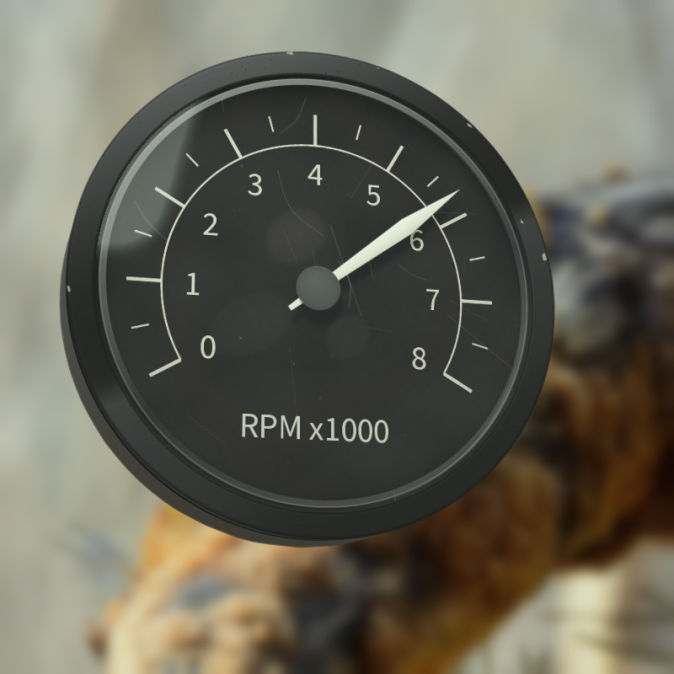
5750
